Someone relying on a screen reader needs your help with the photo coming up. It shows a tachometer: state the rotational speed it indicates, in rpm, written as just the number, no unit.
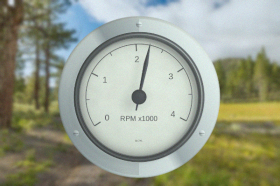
2250
